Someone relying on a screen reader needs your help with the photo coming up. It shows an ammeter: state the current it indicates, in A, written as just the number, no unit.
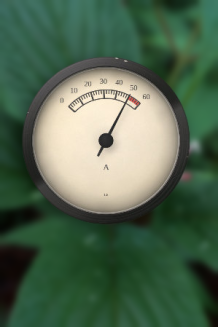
50
